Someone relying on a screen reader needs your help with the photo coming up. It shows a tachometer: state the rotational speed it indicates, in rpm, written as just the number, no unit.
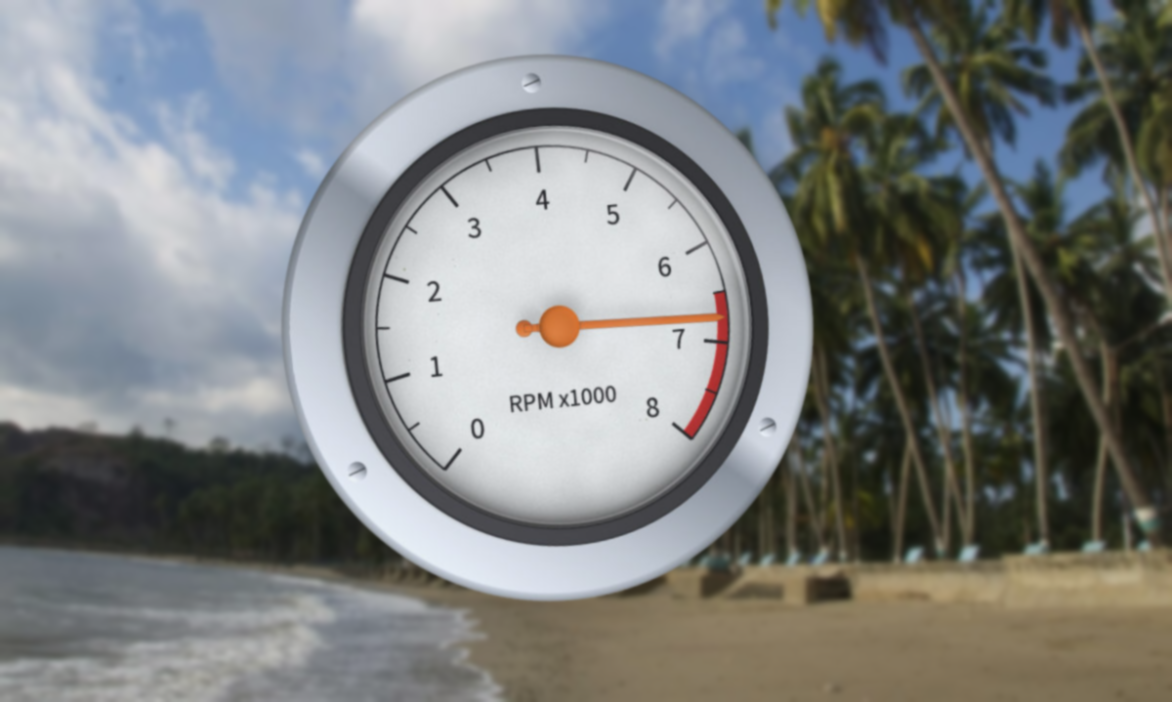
6750
